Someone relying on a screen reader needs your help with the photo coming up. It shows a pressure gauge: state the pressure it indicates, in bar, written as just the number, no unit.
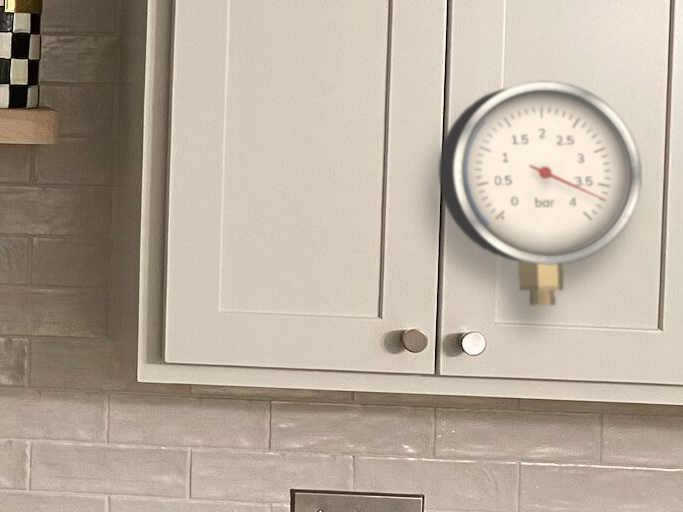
3.7
